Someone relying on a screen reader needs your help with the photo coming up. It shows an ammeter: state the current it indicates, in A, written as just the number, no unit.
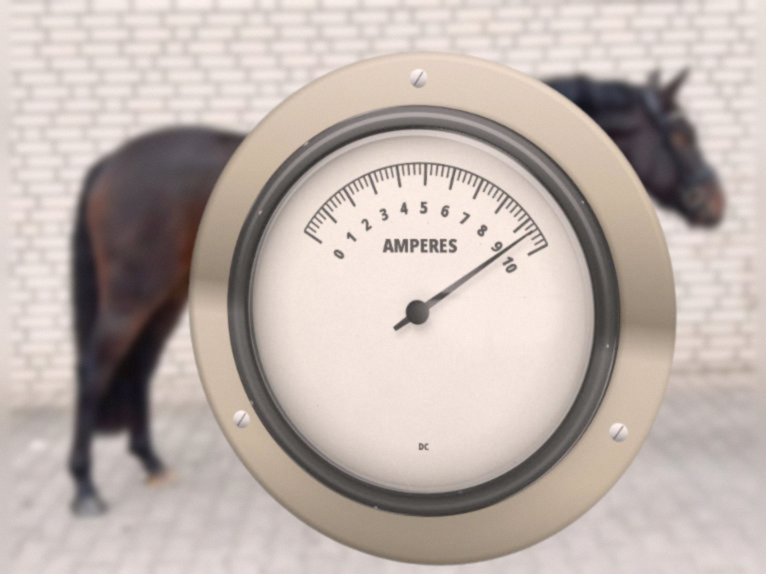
9.4
